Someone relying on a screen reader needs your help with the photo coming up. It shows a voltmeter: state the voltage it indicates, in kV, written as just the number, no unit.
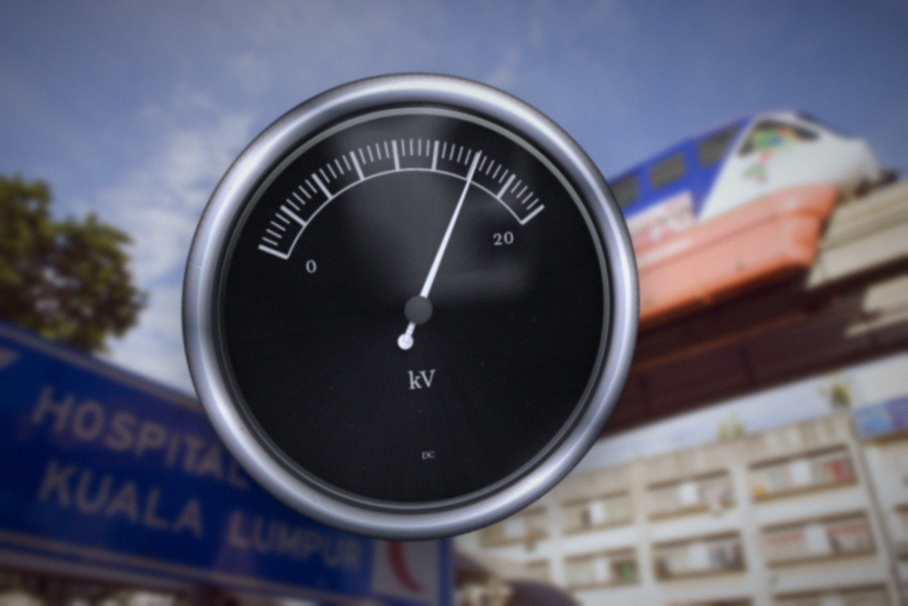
15
